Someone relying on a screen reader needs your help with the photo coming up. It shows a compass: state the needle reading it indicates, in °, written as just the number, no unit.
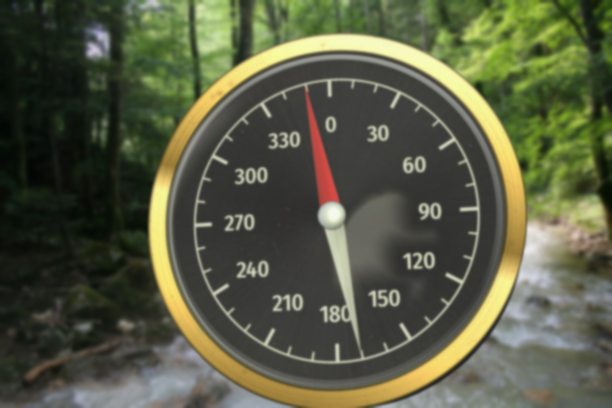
350
